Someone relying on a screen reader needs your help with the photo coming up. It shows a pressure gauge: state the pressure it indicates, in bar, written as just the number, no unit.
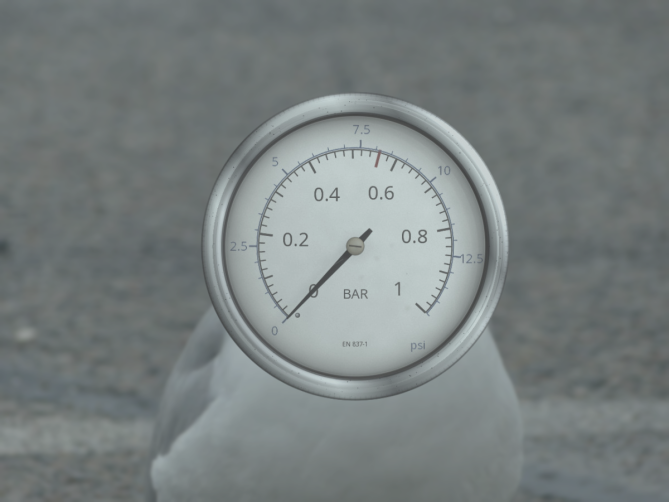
0
